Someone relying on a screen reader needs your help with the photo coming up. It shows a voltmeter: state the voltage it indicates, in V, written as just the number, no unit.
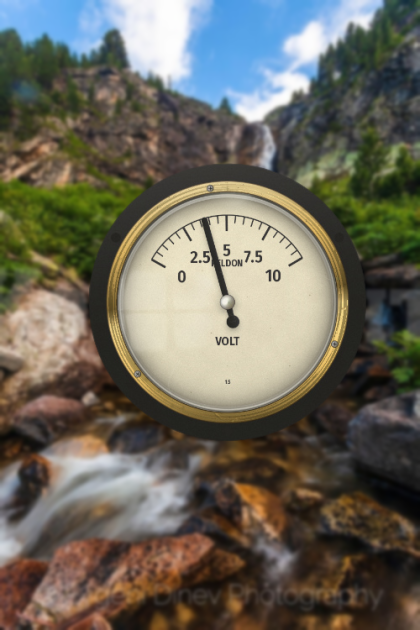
3.75
